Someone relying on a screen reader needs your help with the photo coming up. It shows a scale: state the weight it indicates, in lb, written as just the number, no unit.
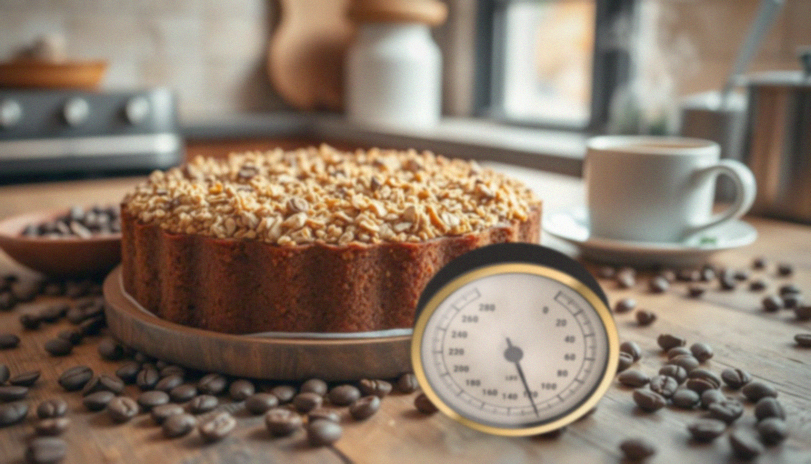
120
